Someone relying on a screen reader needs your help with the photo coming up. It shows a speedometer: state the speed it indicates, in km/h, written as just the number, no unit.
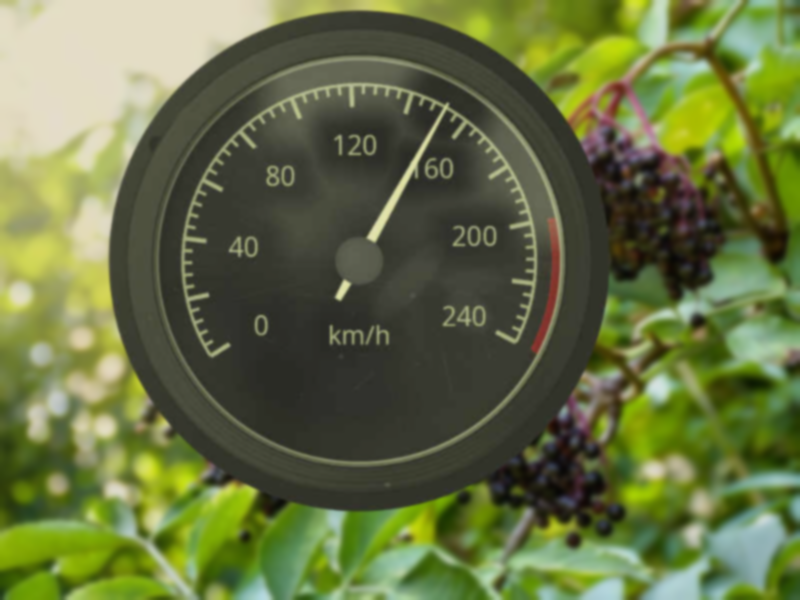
152
